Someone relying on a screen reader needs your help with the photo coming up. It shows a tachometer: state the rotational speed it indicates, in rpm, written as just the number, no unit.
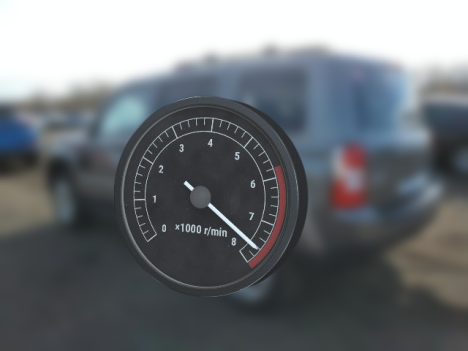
7600
